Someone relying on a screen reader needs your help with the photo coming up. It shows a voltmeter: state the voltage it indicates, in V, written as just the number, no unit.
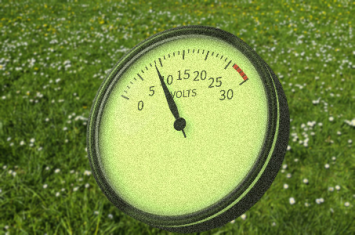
9
